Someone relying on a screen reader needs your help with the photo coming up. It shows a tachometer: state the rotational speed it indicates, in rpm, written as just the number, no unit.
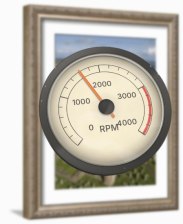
1600
